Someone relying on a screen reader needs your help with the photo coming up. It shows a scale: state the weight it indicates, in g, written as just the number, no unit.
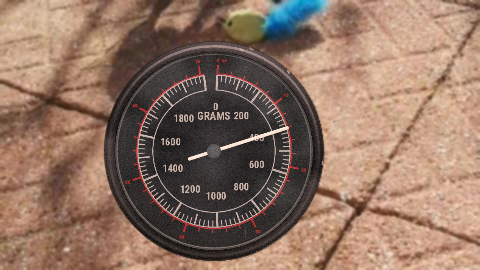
400
